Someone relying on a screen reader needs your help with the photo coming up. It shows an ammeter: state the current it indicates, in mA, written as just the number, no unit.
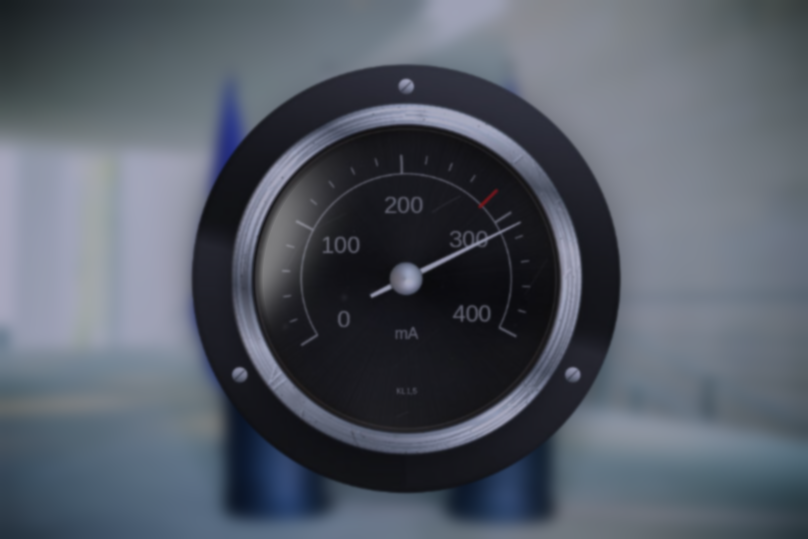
310
